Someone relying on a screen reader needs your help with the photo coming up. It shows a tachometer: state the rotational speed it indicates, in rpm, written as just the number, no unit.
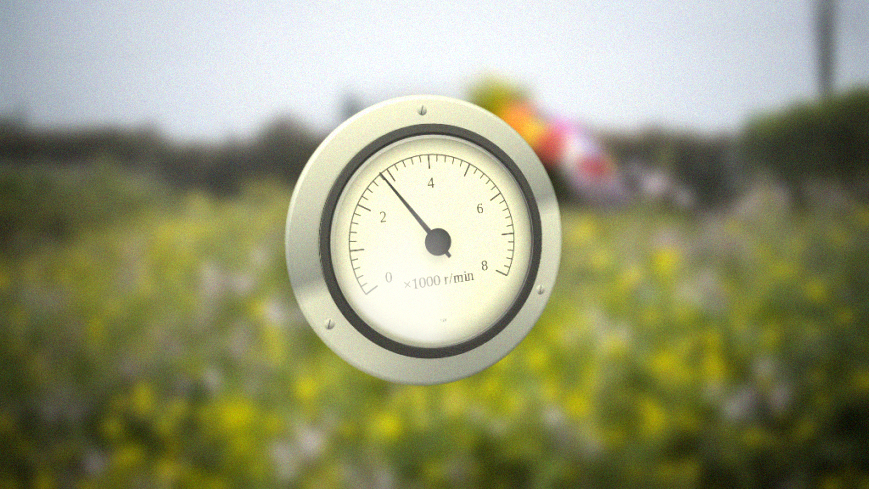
2800
